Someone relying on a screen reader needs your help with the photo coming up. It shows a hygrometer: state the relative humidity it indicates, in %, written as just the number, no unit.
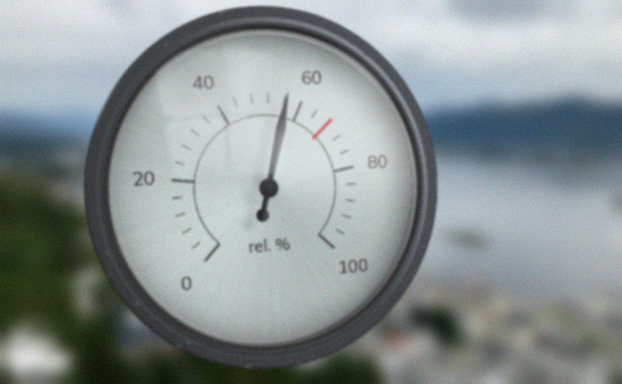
56
